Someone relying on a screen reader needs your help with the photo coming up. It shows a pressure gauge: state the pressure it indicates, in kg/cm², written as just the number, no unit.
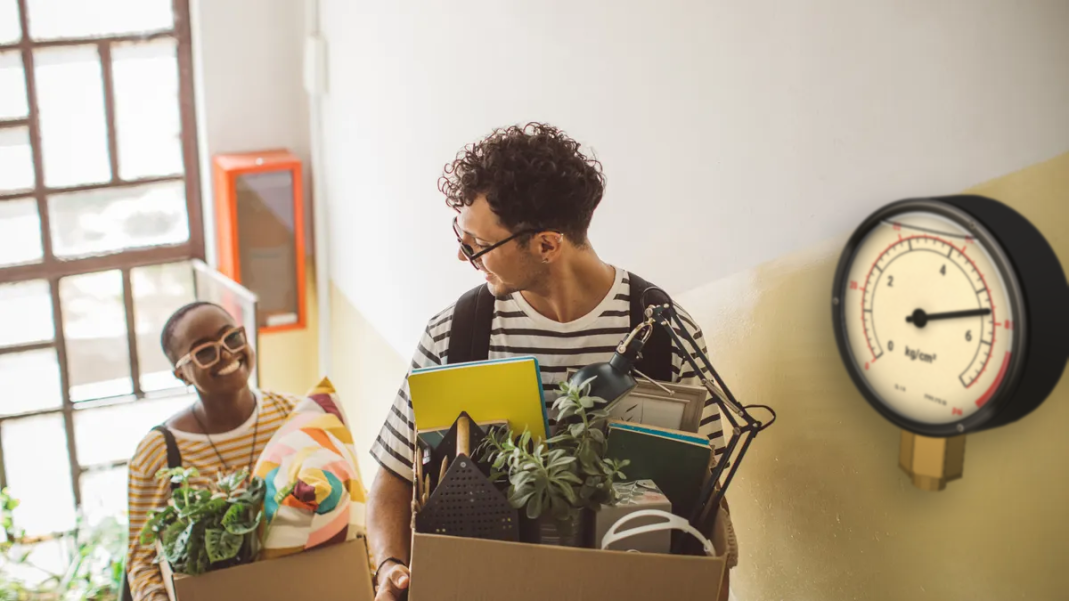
5.4
